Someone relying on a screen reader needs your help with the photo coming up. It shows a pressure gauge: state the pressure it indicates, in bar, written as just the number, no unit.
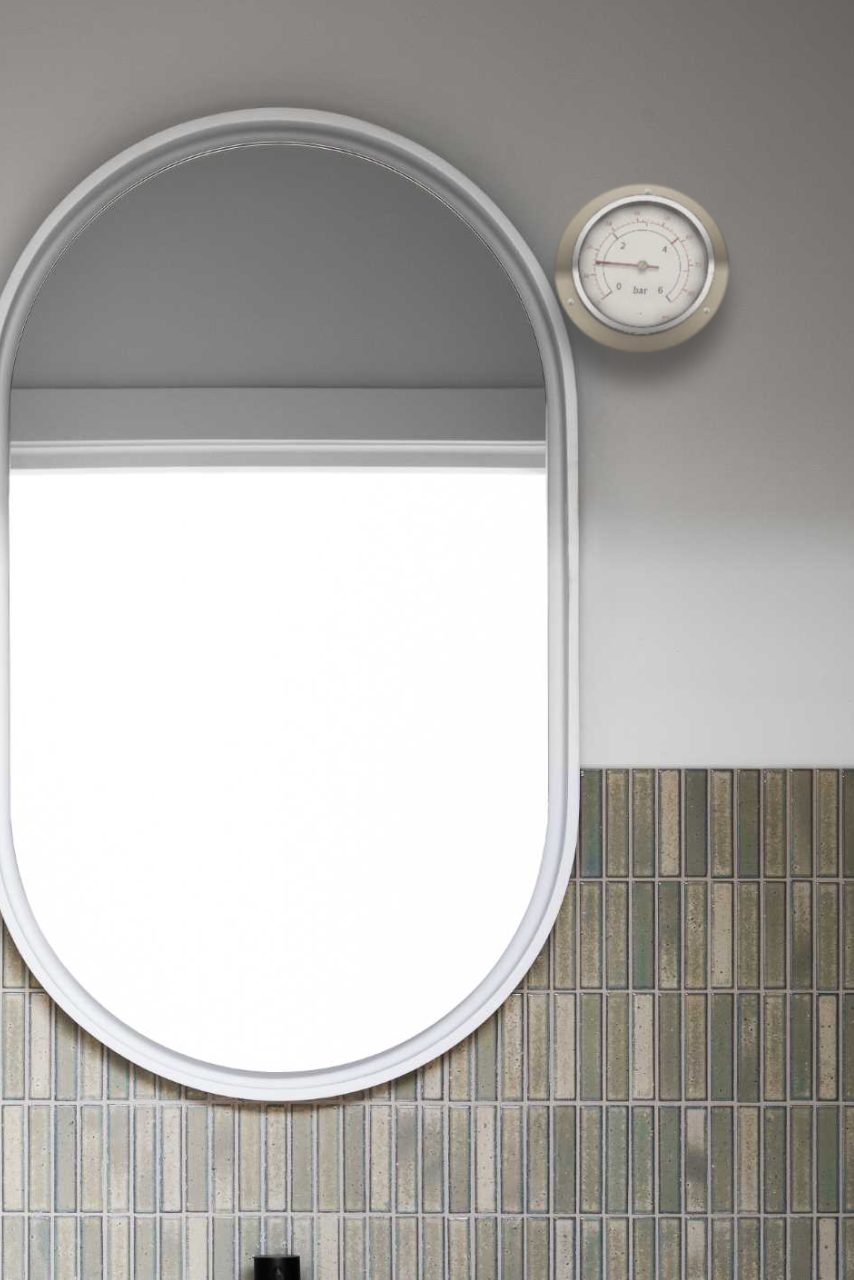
1
